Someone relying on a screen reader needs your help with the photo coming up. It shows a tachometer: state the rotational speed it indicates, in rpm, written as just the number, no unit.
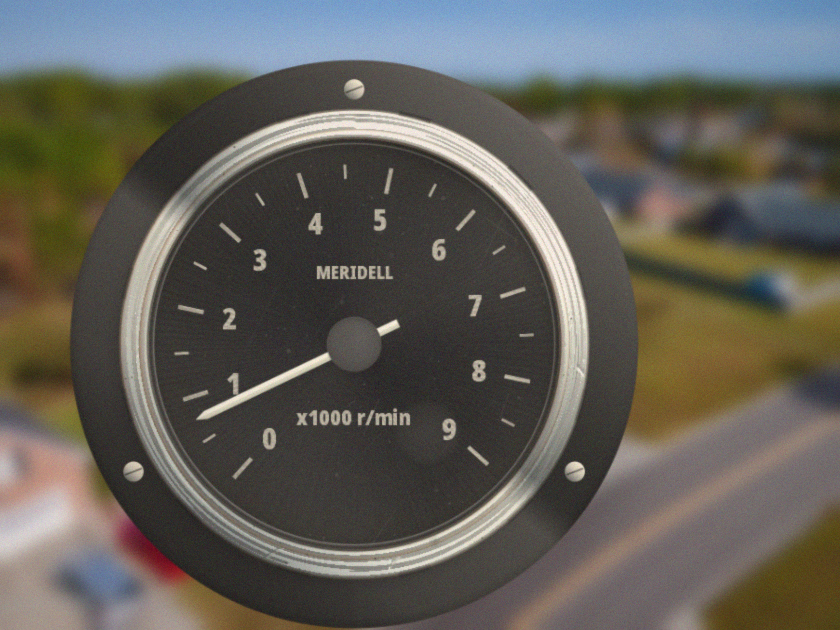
750
